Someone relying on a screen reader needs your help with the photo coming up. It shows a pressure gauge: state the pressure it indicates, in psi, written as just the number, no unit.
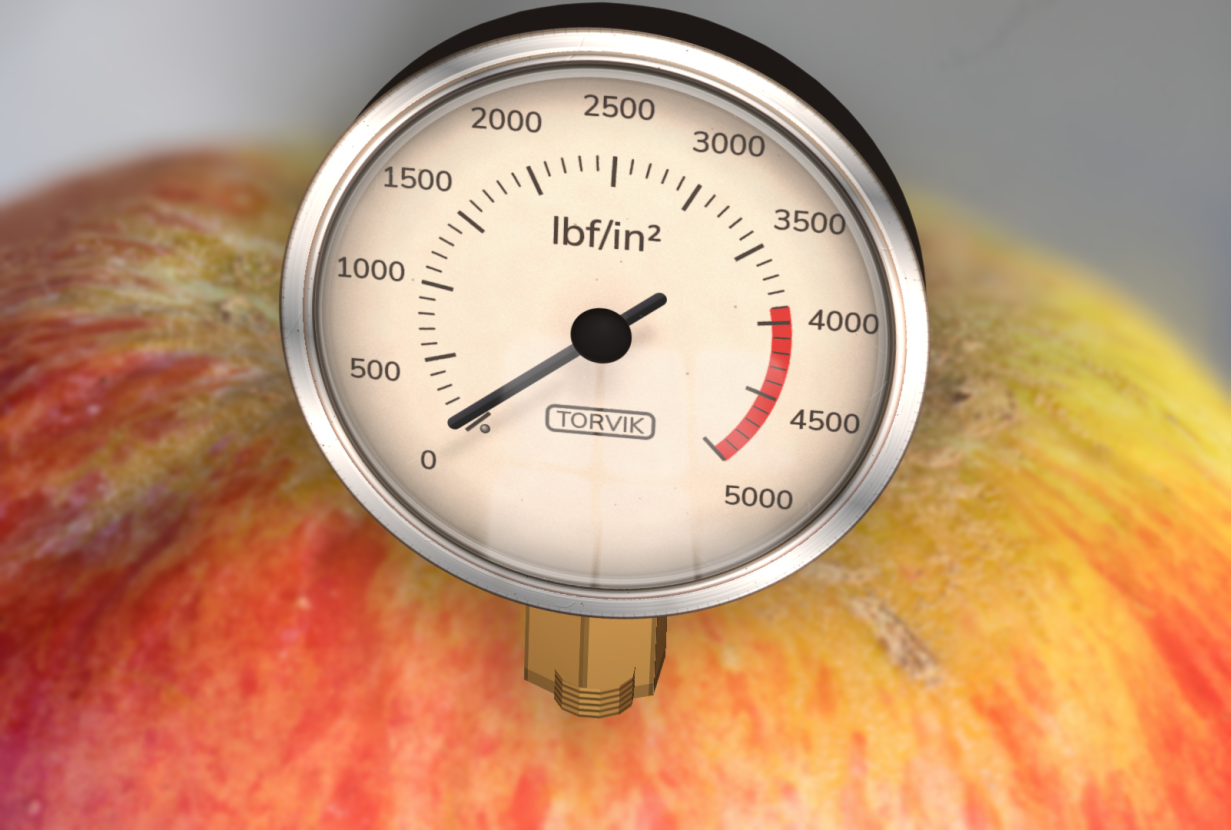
100
